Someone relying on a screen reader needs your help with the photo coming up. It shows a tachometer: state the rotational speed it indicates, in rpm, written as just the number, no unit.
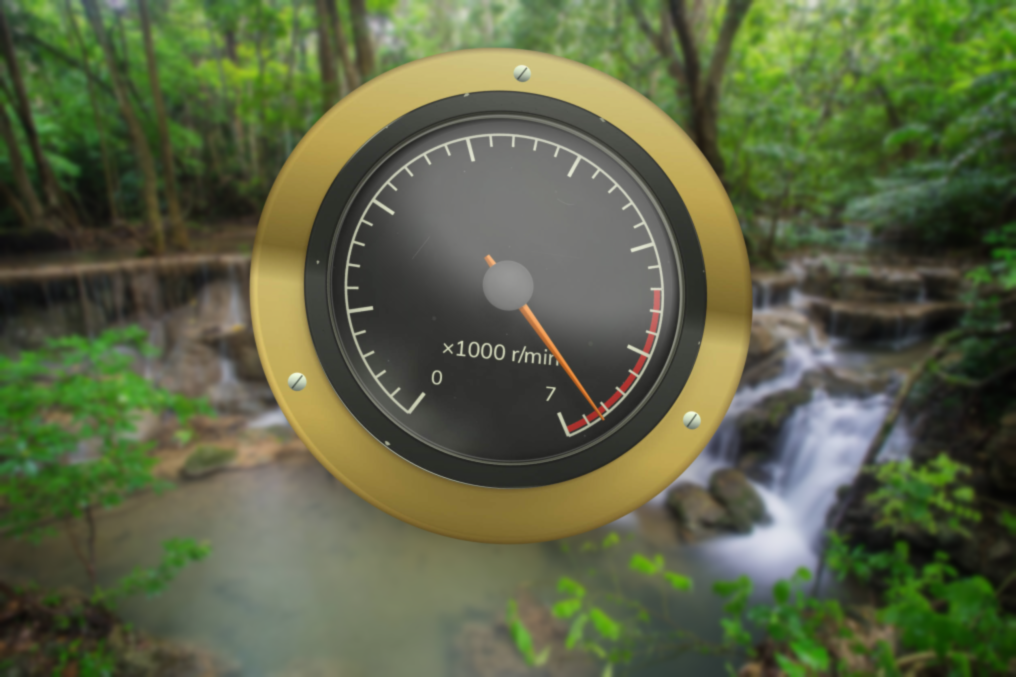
6700
